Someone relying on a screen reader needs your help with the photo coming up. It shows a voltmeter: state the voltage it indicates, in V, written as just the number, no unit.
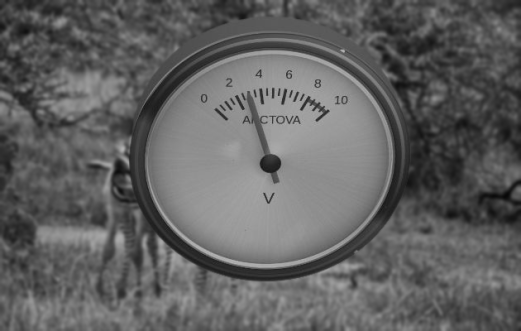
3
